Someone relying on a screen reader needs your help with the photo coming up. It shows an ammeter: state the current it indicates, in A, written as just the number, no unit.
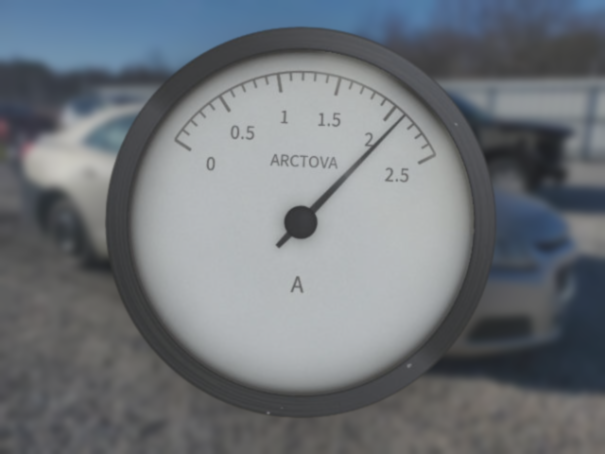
2.1
